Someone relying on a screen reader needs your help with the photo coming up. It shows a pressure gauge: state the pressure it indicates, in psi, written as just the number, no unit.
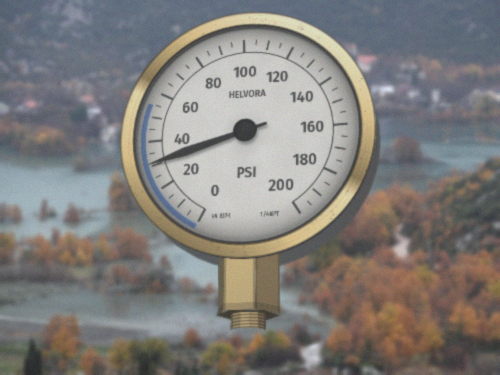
30
